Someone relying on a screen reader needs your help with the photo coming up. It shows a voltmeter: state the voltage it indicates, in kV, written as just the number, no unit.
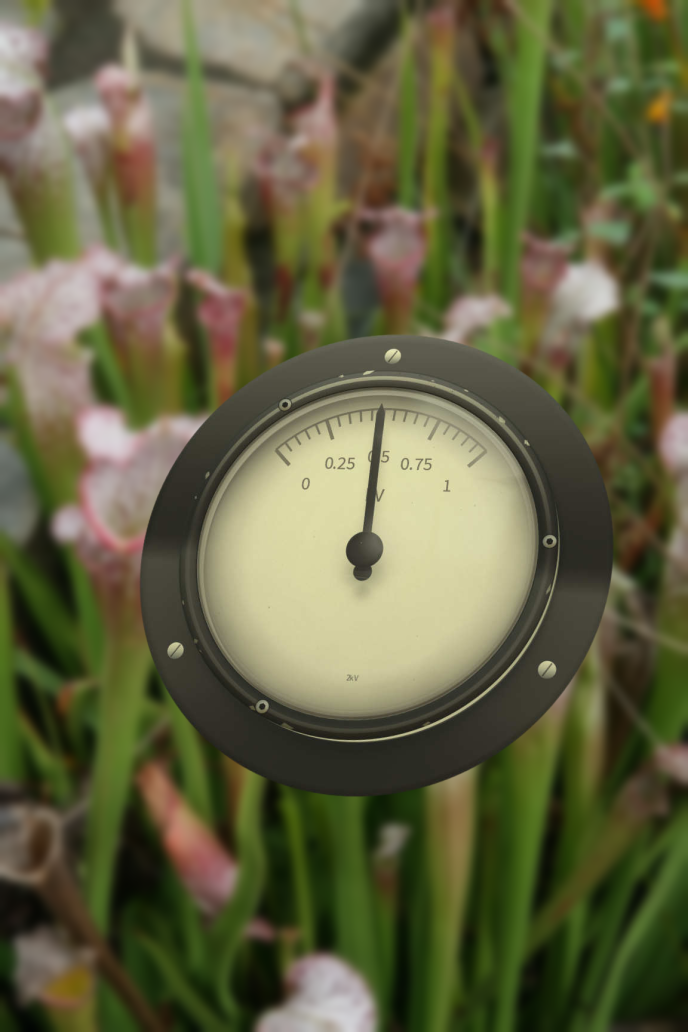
0.5
